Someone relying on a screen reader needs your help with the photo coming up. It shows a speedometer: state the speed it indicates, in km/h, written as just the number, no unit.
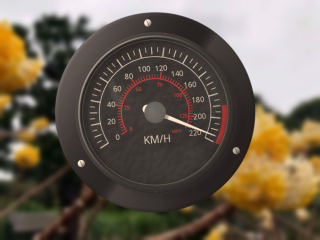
215
